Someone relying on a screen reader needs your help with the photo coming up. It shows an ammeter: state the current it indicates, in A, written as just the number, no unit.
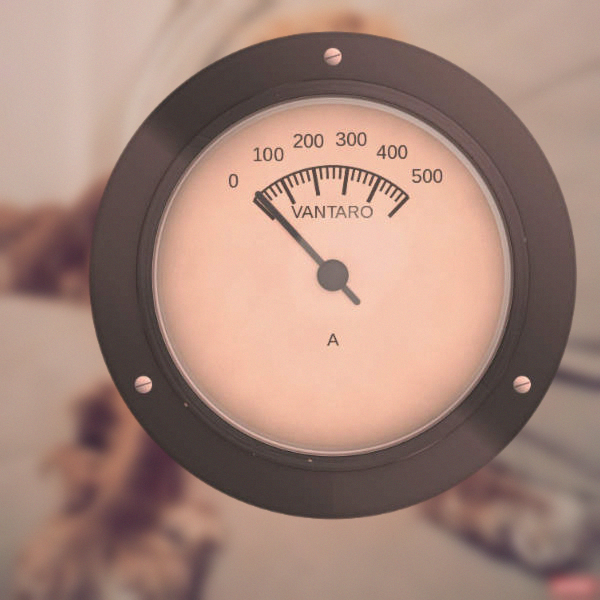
20
